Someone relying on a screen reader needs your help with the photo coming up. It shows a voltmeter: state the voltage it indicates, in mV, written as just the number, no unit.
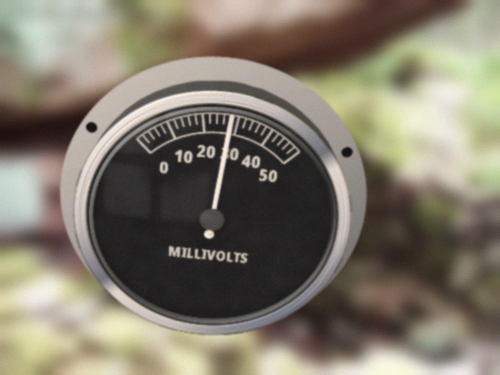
28
